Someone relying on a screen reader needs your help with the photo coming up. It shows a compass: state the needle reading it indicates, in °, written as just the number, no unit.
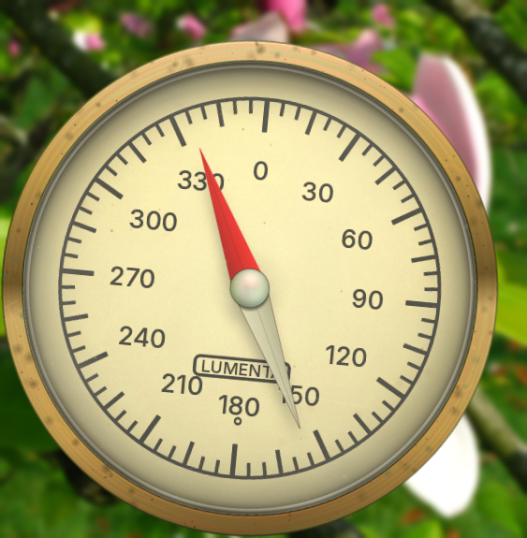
335
